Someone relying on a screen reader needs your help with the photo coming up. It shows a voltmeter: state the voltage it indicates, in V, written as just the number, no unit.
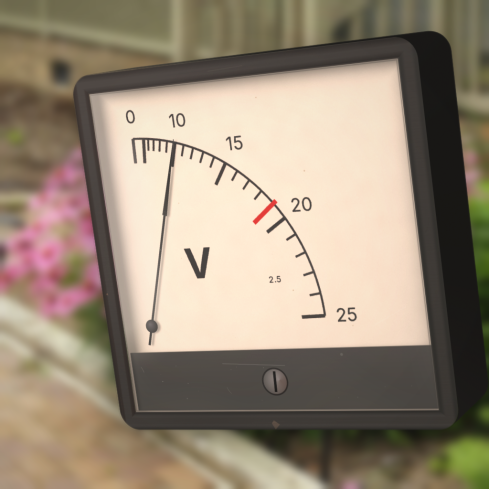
10
